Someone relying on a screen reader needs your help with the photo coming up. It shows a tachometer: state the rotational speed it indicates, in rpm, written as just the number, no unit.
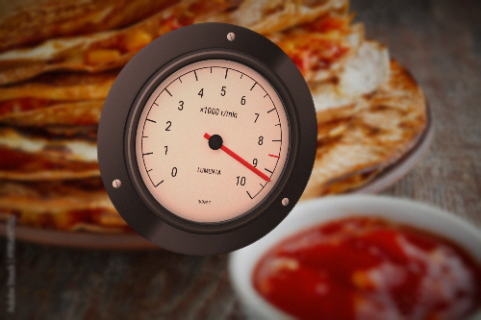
9250
